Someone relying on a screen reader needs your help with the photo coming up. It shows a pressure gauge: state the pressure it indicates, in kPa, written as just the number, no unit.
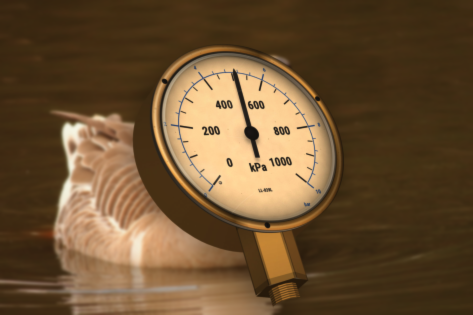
500
